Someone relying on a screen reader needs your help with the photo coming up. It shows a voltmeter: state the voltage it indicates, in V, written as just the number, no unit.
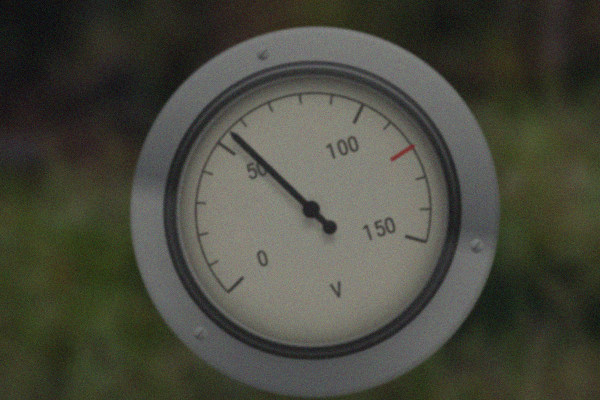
55
